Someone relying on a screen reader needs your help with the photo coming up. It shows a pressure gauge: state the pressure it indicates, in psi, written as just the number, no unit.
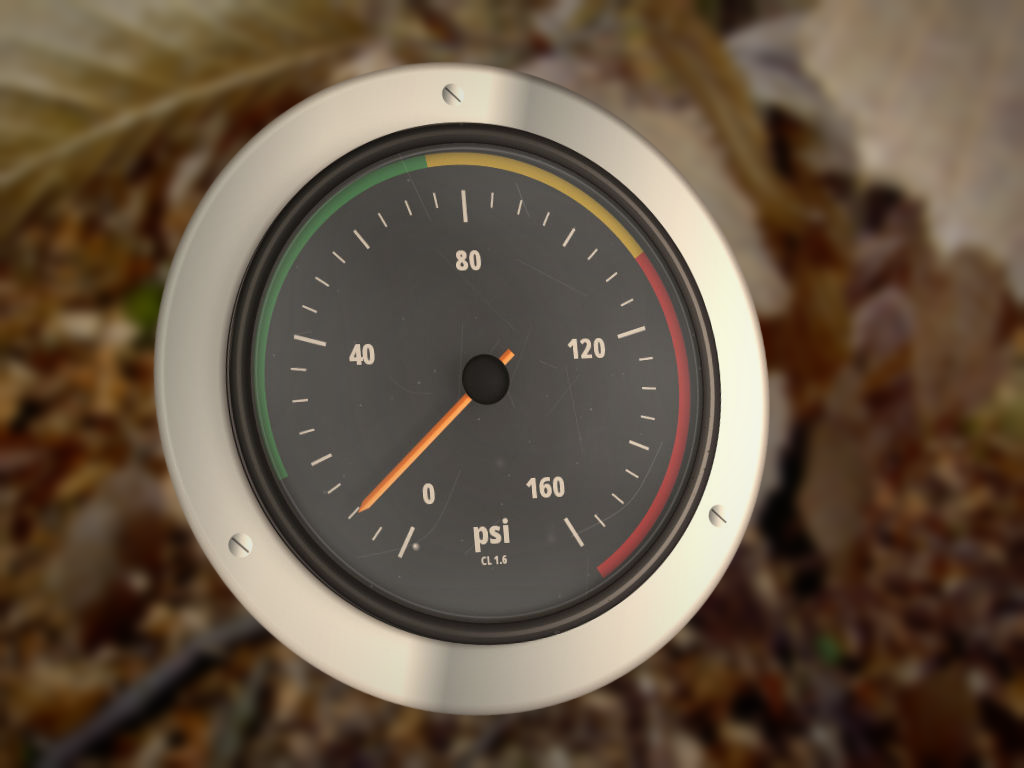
10
